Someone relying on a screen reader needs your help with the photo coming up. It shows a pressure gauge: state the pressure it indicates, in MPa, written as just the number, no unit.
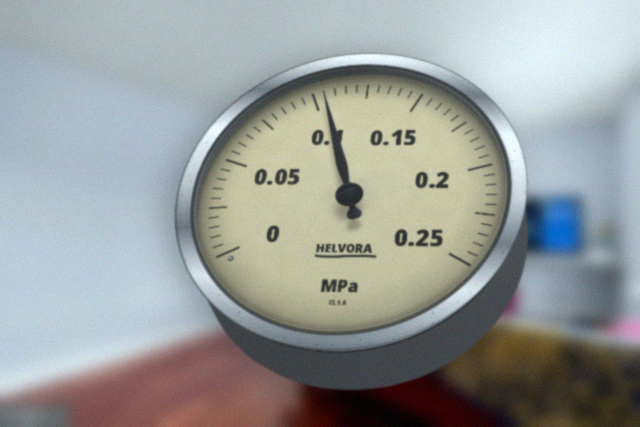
0.105
